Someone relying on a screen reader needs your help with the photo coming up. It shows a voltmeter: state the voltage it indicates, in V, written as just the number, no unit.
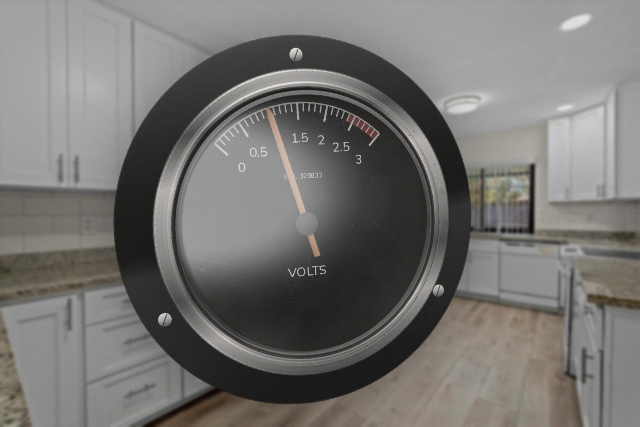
1
